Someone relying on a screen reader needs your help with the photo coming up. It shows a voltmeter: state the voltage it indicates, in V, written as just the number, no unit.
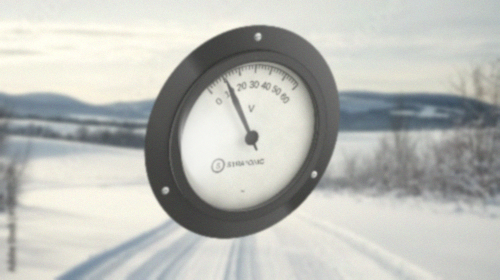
10
